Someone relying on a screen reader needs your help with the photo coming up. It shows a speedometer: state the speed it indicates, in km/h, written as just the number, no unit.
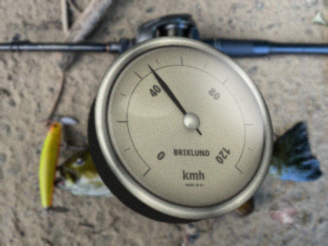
45
